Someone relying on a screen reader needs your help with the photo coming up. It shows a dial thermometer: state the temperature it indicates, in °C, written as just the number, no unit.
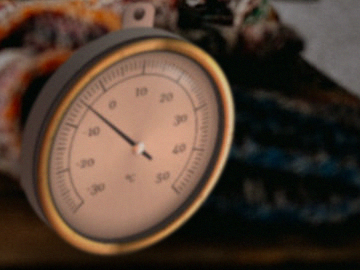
-5
